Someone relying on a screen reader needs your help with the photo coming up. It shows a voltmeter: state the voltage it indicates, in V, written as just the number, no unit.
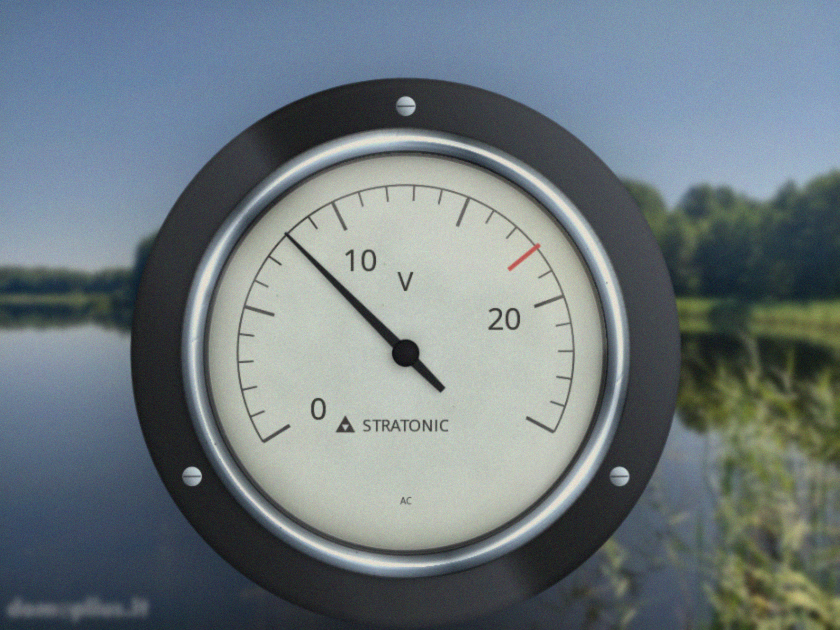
8
